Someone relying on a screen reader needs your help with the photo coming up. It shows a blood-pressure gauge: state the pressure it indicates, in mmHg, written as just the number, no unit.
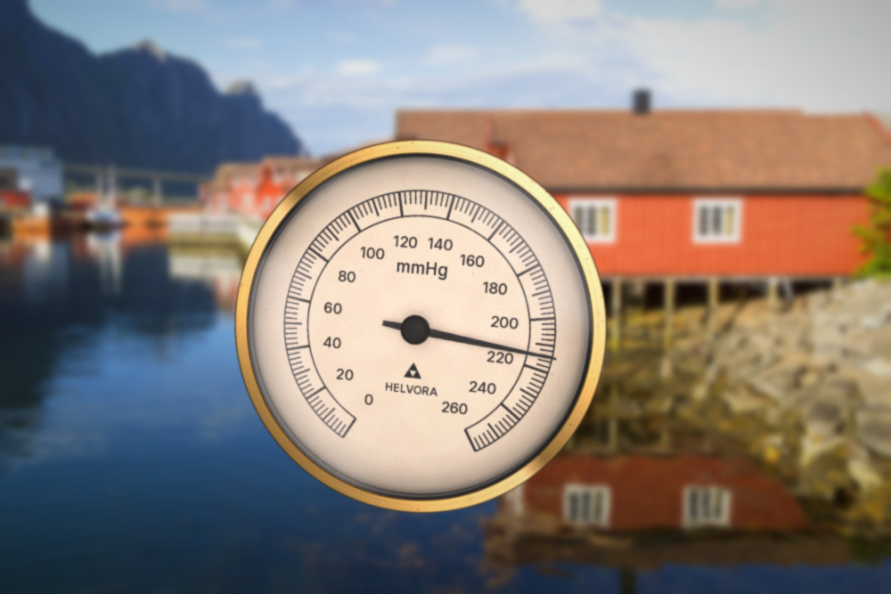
214
